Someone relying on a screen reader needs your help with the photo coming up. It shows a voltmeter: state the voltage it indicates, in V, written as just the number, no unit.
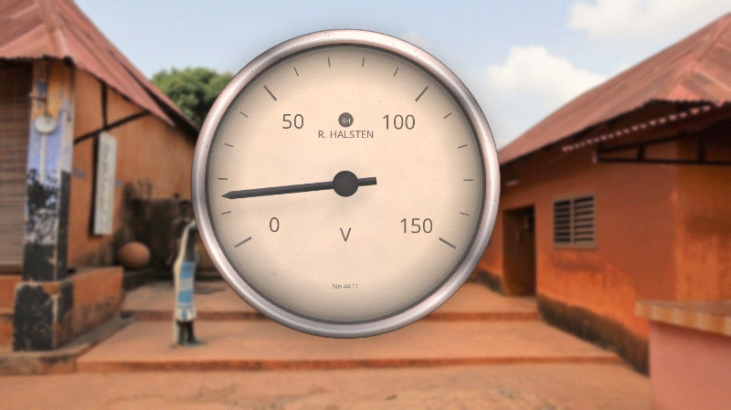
15
